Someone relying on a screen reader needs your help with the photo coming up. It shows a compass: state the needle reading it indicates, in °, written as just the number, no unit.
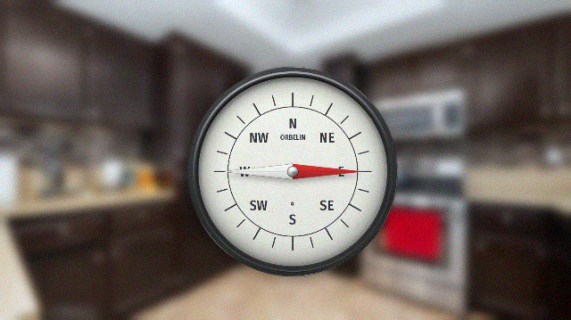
90
